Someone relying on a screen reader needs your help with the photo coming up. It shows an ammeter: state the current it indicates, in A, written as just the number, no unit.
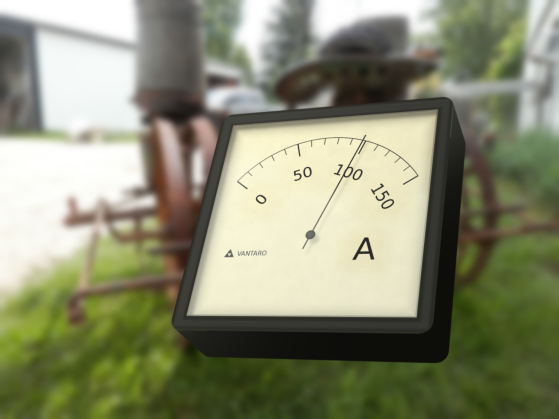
100
